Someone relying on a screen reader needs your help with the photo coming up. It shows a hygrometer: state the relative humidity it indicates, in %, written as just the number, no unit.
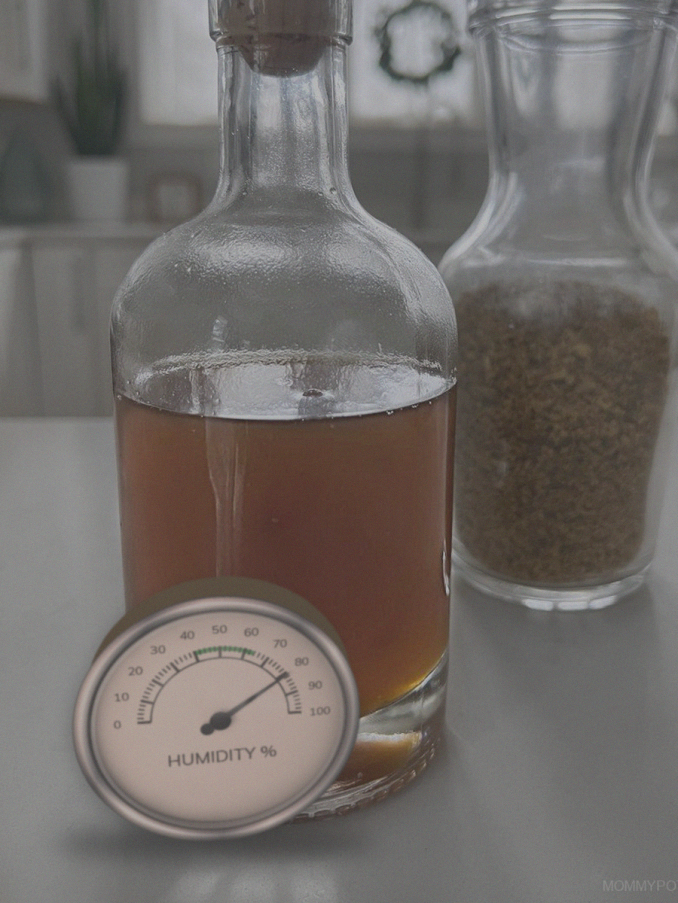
80
